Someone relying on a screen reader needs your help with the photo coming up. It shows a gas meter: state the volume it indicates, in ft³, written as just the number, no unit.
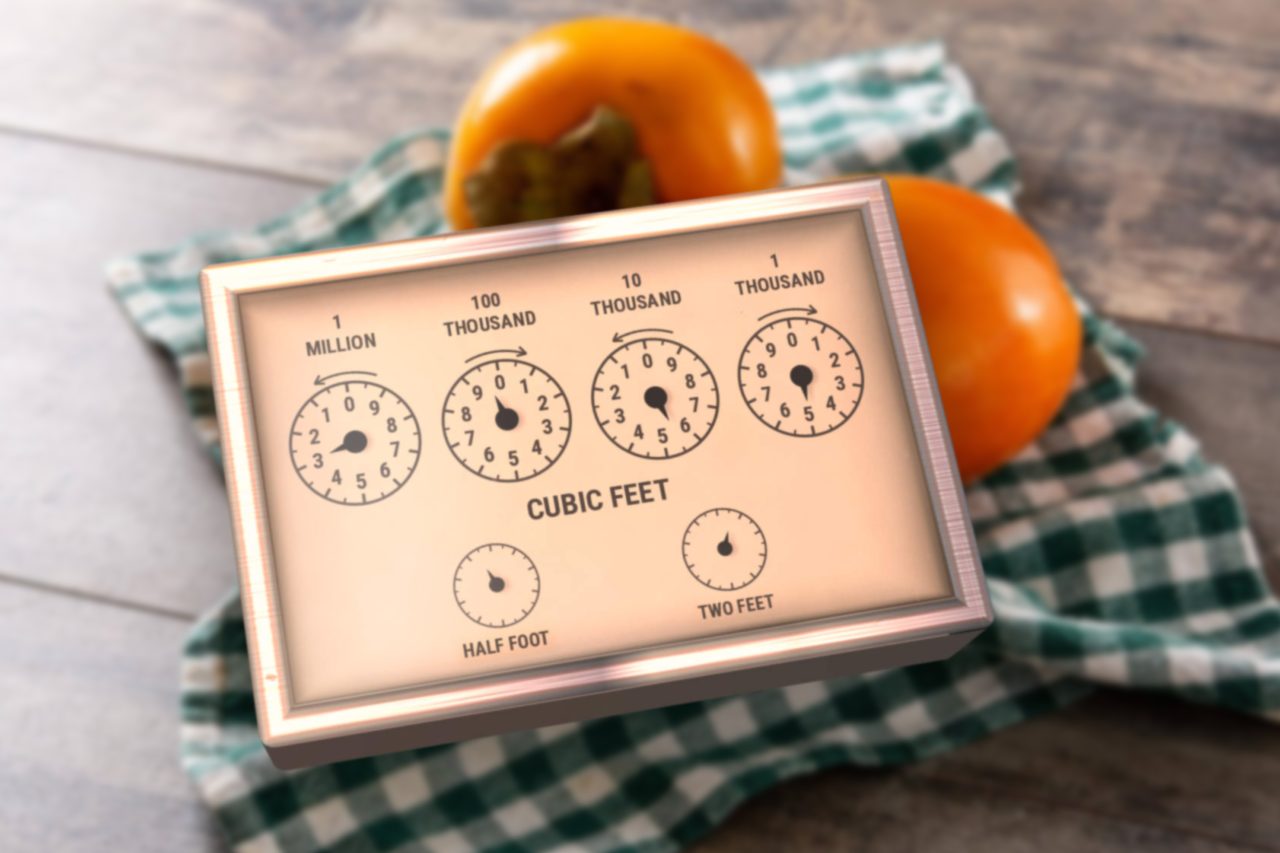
295500
